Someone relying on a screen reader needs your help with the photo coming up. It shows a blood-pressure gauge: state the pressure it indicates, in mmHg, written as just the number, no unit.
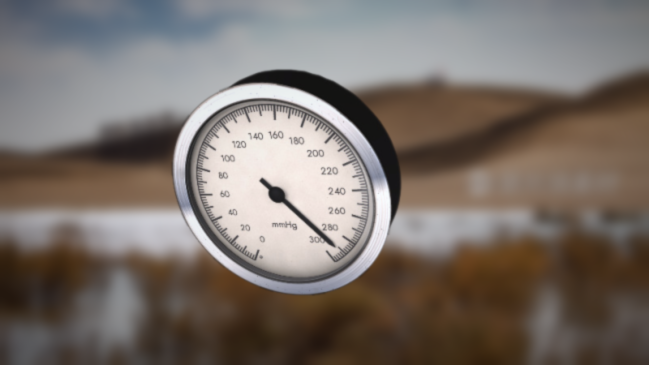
290
